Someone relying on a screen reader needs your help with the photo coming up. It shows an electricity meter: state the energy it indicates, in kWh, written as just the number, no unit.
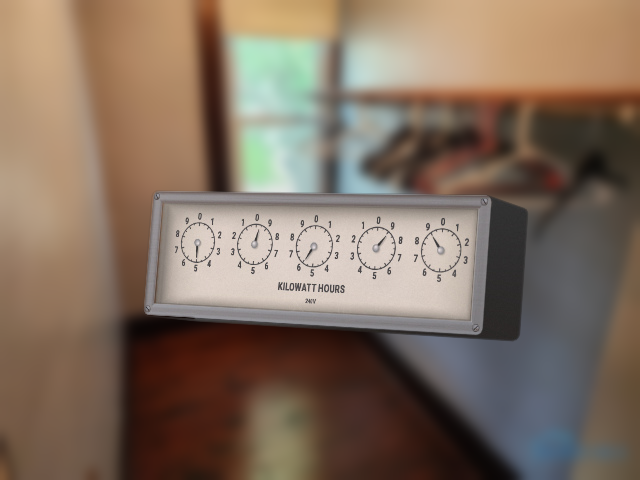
49589
